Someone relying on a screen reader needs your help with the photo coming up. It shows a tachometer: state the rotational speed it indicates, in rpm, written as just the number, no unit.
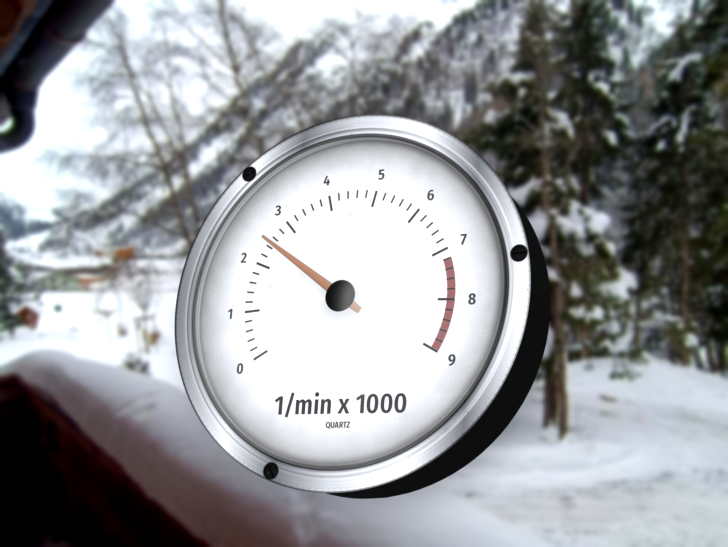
2500
